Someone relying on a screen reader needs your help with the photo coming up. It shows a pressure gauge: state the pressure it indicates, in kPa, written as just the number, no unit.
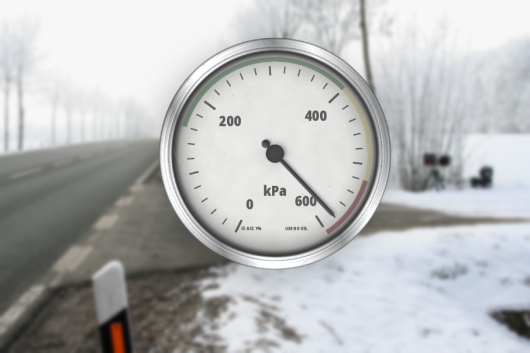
580
